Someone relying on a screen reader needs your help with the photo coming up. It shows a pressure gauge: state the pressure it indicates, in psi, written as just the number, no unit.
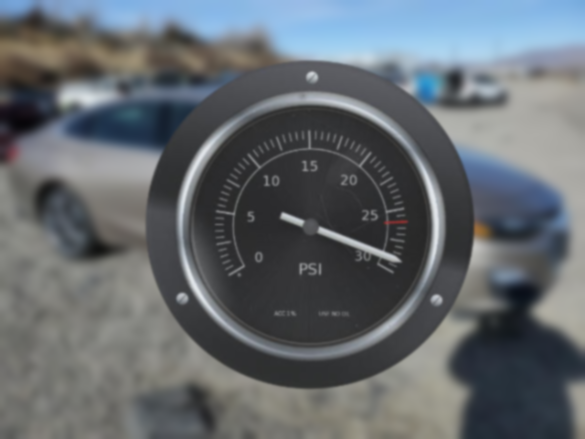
29
